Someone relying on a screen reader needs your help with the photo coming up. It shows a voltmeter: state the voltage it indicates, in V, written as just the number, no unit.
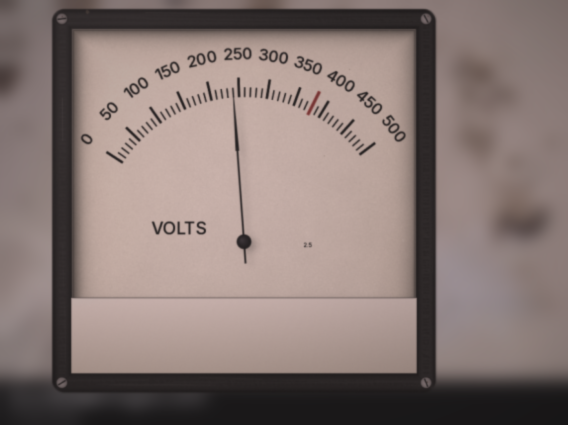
240
